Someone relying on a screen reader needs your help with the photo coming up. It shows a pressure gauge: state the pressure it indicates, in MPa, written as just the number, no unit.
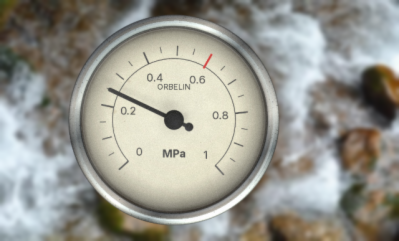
0.25
